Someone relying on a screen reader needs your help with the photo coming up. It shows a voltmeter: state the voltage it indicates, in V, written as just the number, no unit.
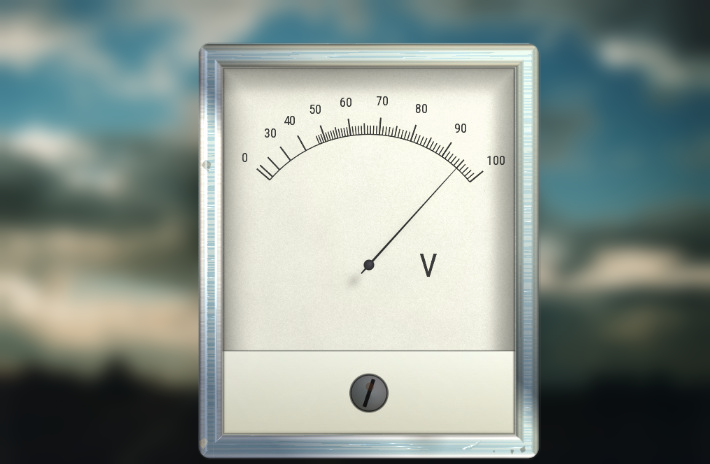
95
